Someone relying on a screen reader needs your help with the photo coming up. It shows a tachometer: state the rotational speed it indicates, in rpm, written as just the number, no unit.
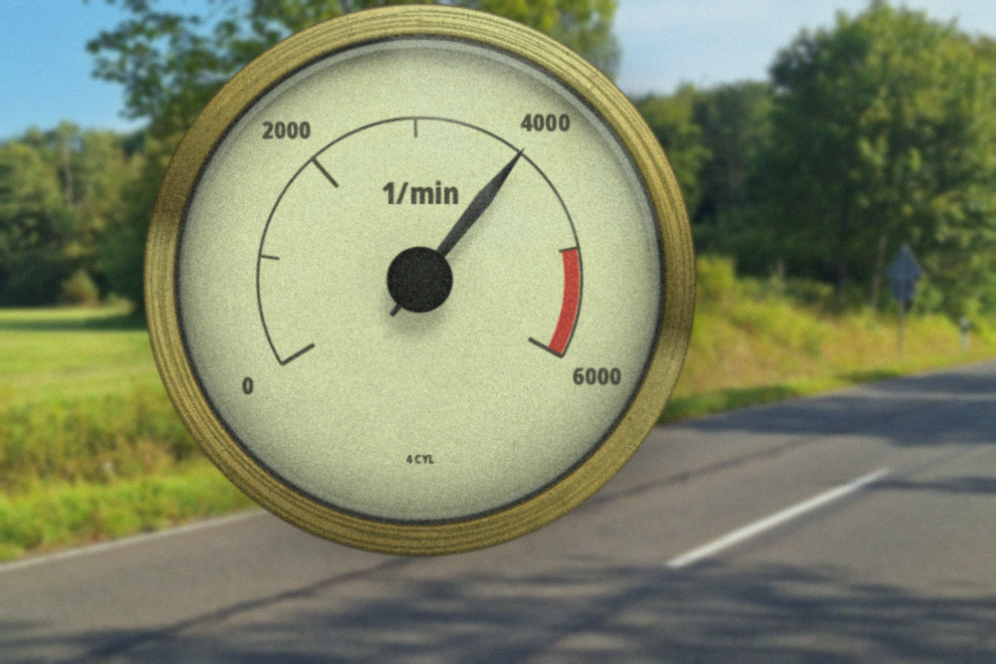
4000
